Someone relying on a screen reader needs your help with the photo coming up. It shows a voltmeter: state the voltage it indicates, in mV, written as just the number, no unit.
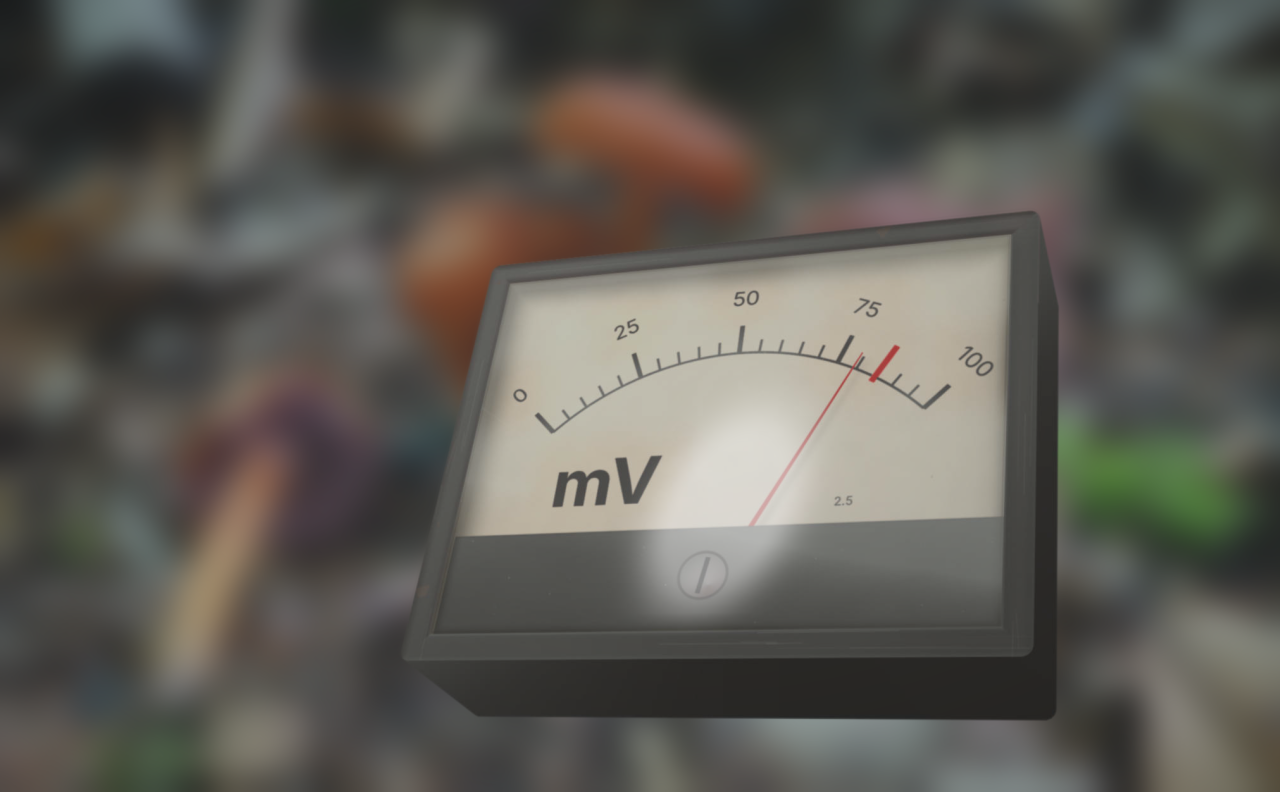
80
